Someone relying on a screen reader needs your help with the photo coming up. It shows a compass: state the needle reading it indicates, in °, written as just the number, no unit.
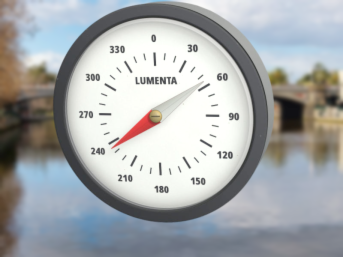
235
